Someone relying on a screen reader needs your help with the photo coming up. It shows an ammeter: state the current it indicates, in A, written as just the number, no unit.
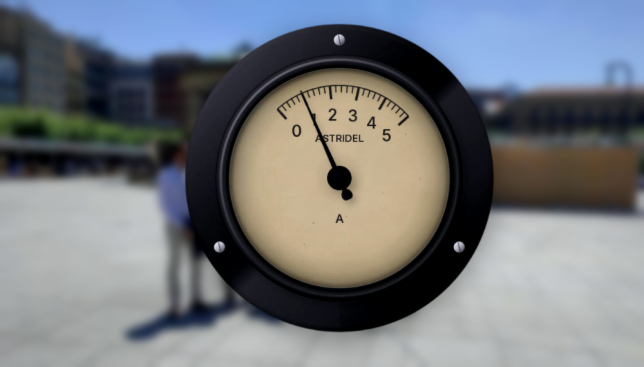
1
